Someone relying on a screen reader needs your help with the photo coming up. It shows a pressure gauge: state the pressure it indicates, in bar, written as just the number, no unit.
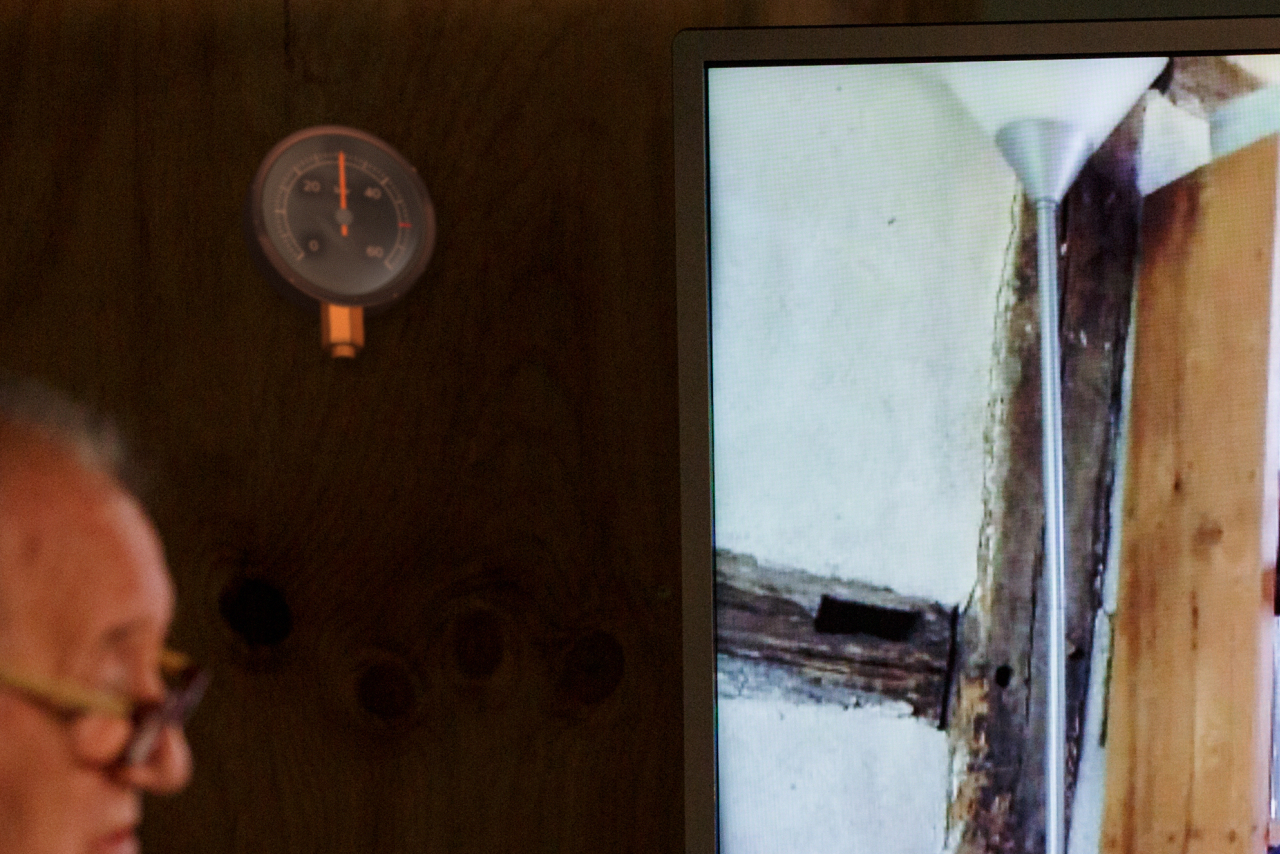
30
